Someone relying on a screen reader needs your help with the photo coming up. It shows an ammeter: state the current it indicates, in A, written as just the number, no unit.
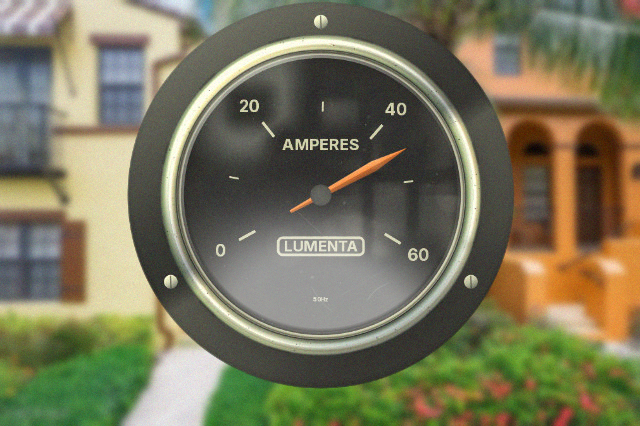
45
